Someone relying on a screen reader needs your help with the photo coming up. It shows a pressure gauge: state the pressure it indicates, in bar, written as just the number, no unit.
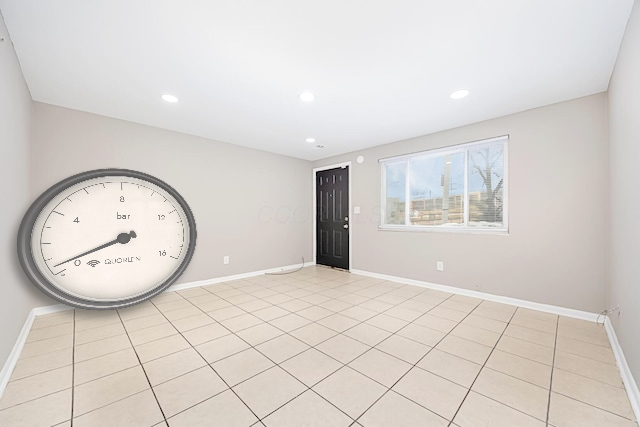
0.5
